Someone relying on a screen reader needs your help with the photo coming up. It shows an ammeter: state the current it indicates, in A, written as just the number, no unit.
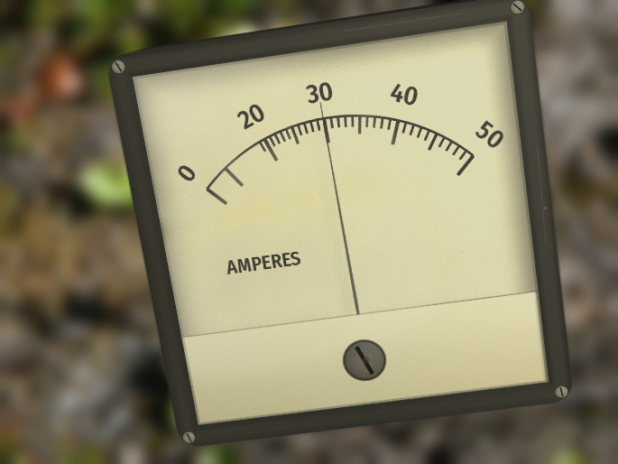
30
